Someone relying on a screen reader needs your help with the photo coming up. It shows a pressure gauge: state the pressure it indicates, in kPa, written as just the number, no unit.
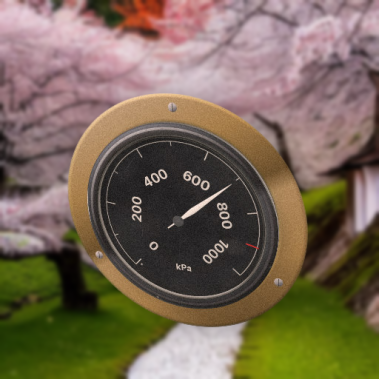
700
